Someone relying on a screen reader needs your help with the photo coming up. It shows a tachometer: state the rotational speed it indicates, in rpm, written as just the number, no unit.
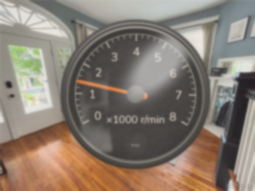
1400
